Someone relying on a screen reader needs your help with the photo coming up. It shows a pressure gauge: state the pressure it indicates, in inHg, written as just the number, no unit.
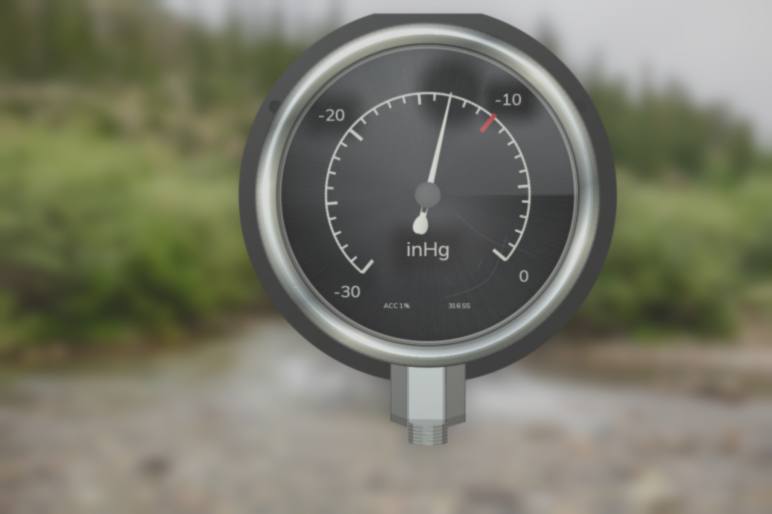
-13
